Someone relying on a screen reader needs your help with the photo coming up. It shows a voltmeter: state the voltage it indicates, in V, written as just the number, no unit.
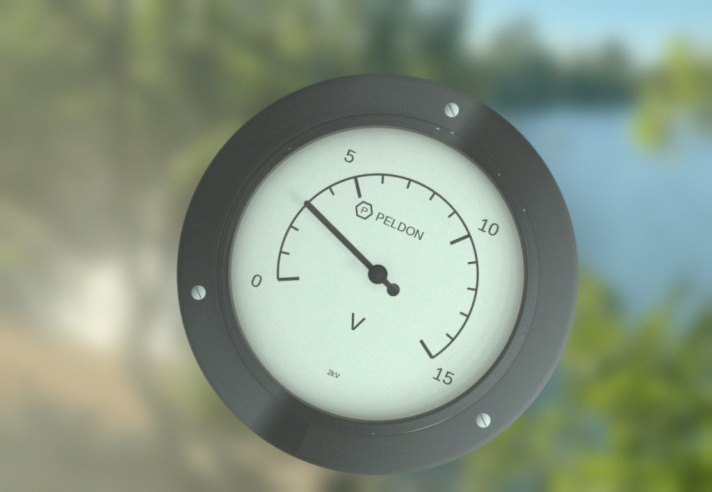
3
